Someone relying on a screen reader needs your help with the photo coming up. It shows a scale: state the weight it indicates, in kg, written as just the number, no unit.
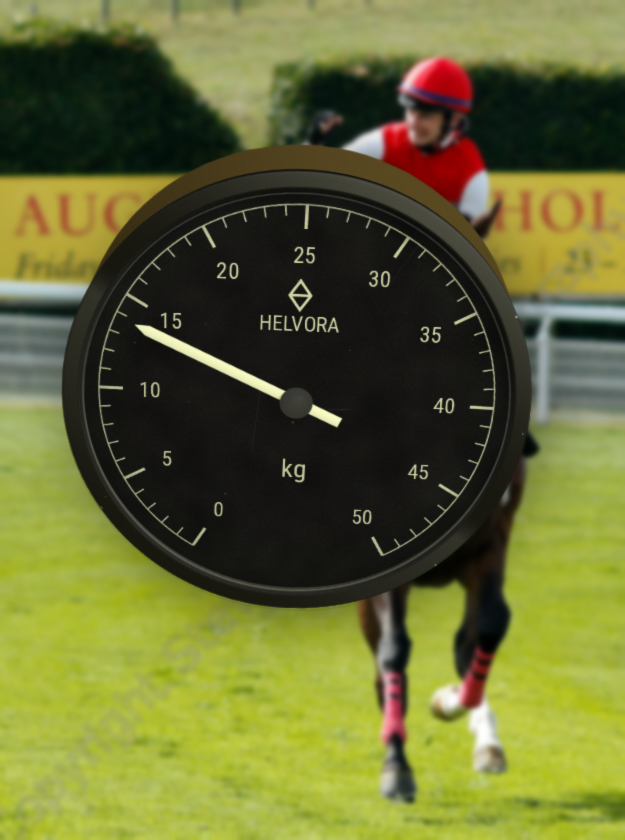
14
